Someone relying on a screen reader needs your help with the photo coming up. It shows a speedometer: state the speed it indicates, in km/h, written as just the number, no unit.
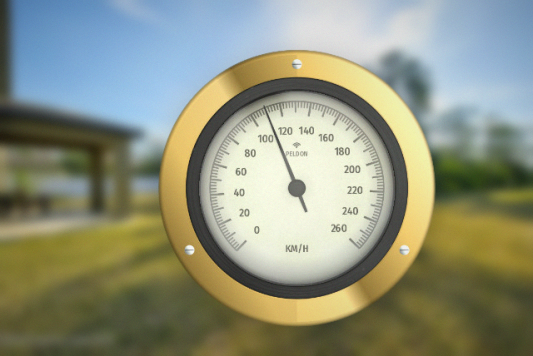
110
